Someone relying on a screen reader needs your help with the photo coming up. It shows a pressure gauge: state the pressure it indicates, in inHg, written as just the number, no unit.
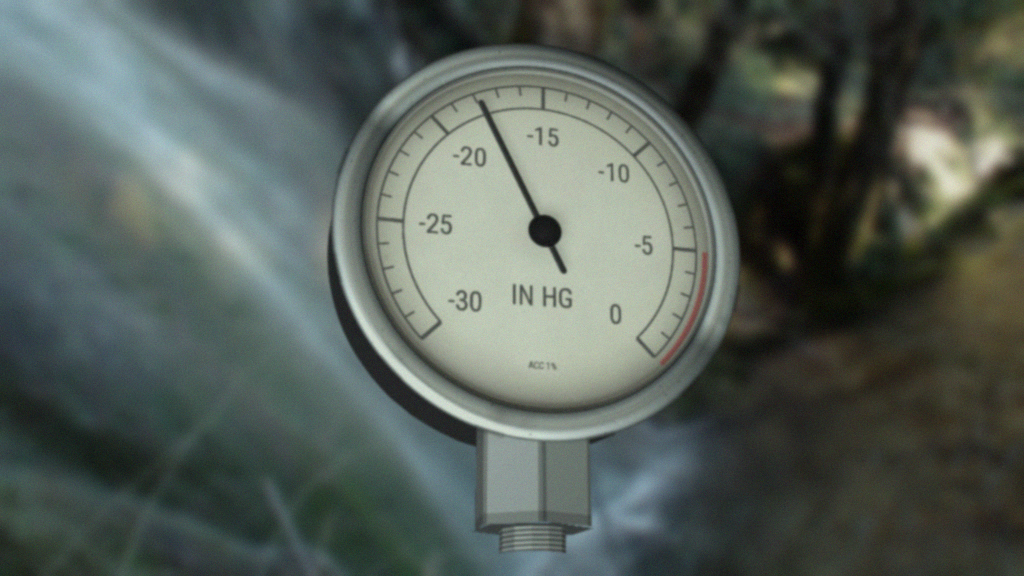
-18
